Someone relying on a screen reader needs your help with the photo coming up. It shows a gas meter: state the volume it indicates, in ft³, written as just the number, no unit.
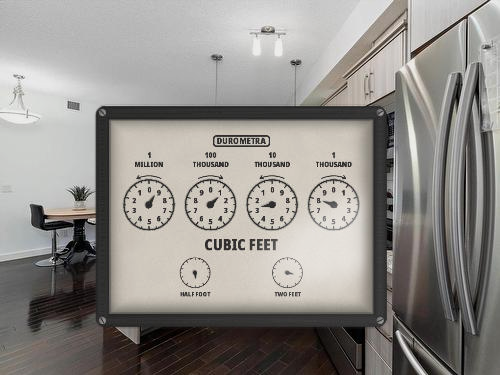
912800
